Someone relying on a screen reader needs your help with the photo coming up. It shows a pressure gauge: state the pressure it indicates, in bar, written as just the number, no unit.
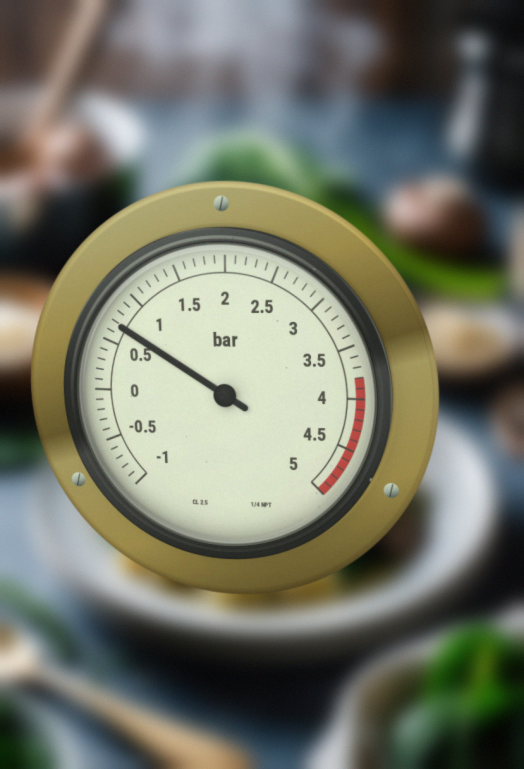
0.7
